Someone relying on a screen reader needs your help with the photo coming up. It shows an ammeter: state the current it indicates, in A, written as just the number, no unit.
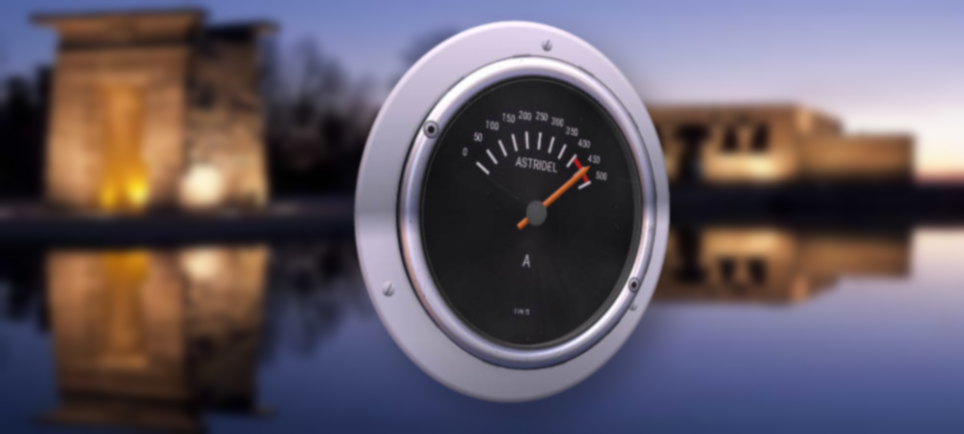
450
